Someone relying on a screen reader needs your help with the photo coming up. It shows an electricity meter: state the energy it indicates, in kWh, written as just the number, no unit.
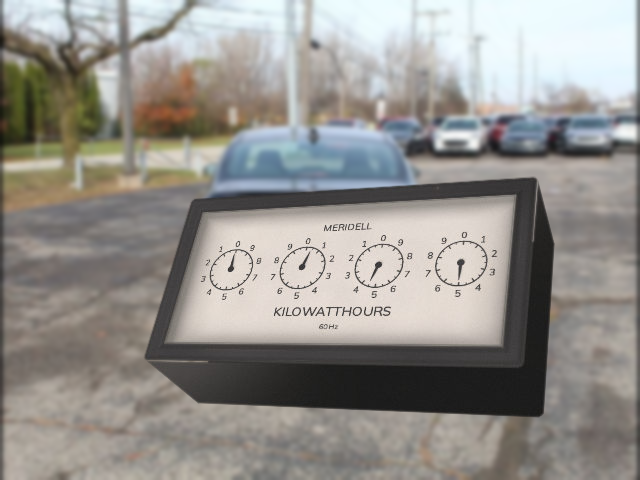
45
